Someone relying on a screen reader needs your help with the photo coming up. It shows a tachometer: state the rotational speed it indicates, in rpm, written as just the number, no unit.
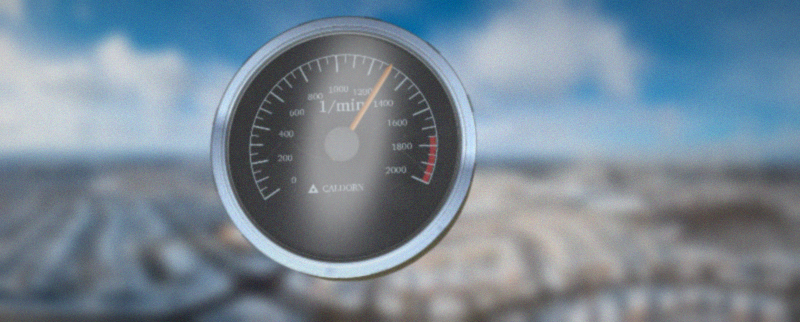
1300
